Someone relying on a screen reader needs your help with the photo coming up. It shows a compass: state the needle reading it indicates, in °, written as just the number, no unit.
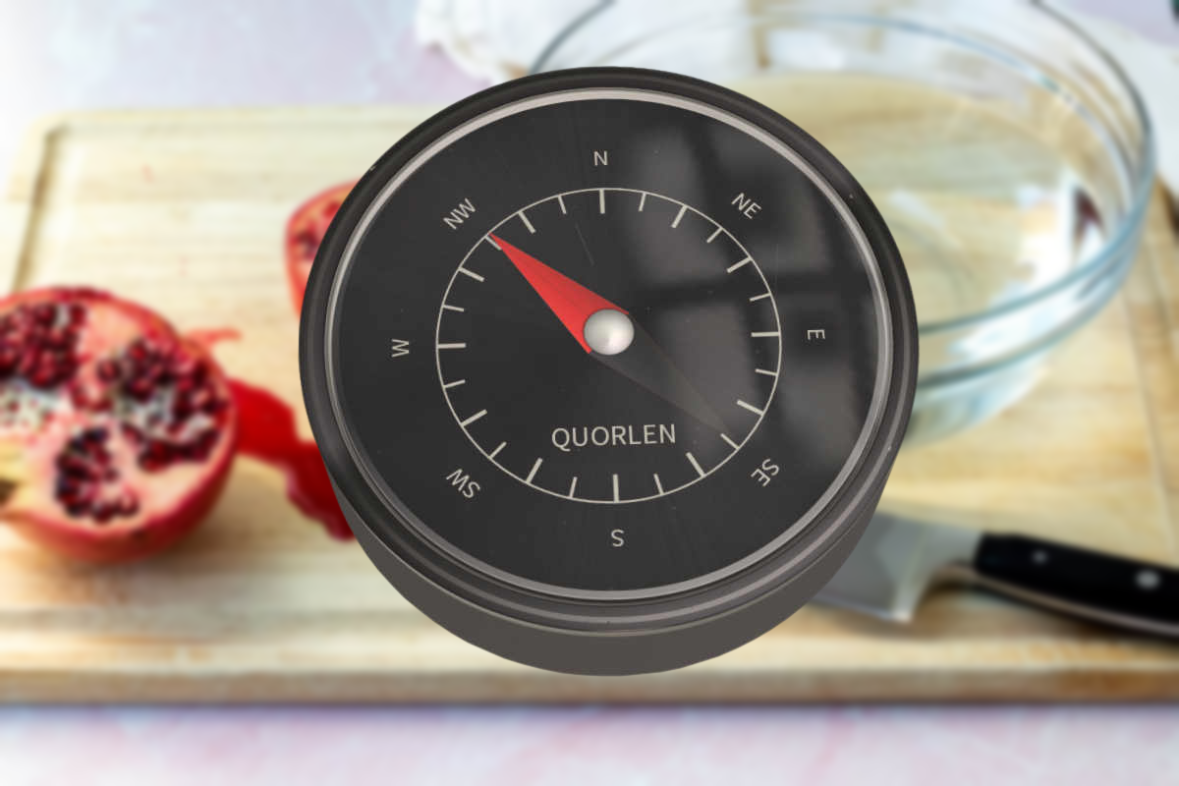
315
